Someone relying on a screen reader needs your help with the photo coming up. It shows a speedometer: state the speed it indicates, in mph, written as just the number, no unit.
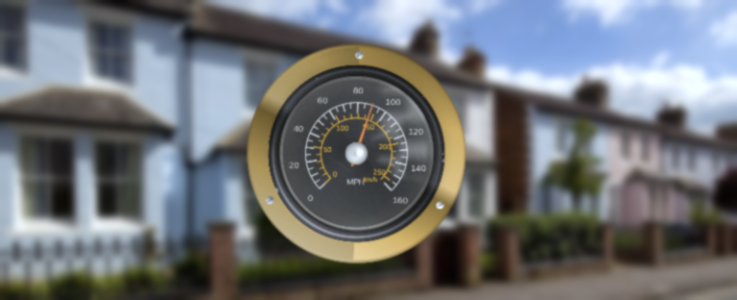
90
